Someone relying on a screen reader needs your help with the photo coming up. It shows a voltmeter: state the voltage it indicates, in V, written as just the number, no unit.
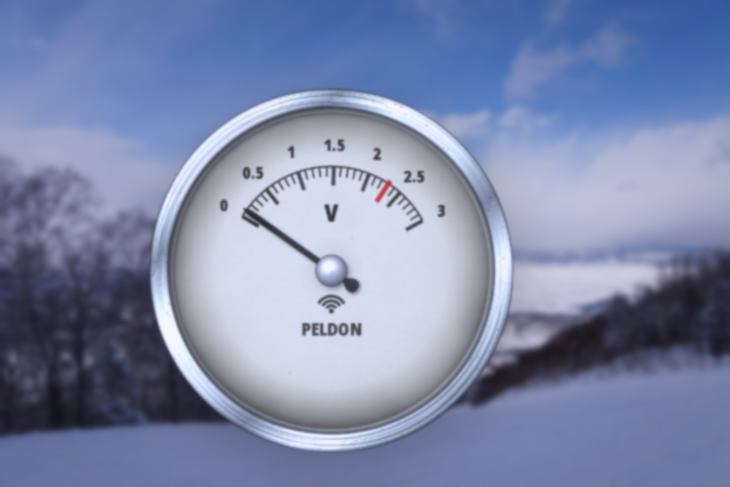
0.1
